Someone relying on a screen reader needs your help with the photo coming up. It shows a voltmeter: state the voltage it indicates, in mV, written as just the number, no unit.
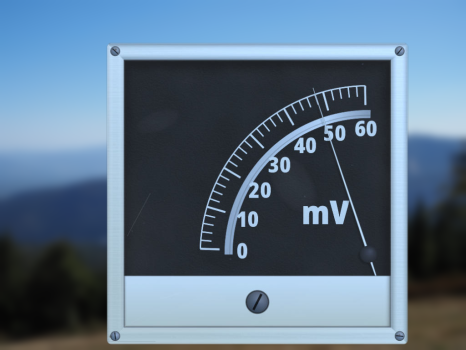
48
